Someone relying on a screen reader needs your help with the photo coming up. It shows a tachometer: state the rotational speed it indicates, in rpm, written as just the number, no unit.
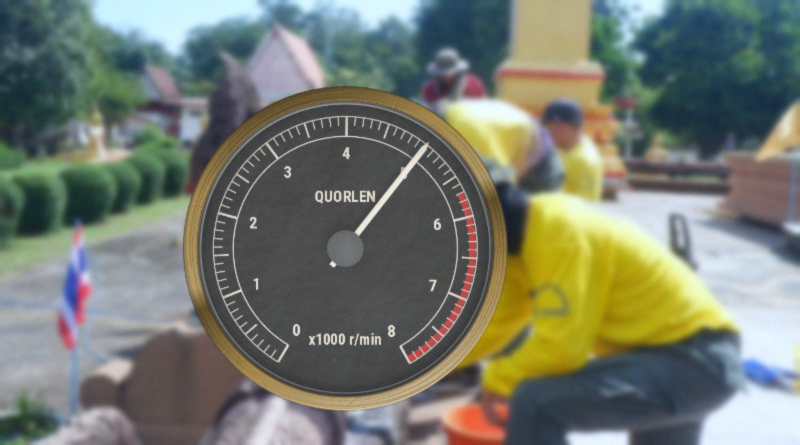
5000
